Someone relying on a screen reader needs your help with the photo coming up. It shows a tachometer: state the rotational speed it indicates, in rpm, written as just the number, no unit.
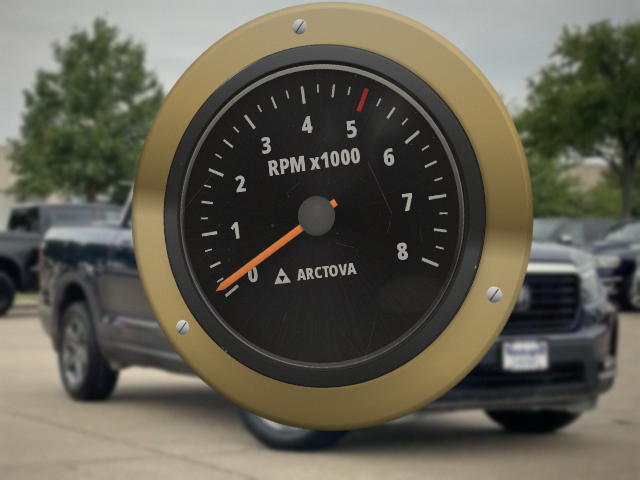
125
